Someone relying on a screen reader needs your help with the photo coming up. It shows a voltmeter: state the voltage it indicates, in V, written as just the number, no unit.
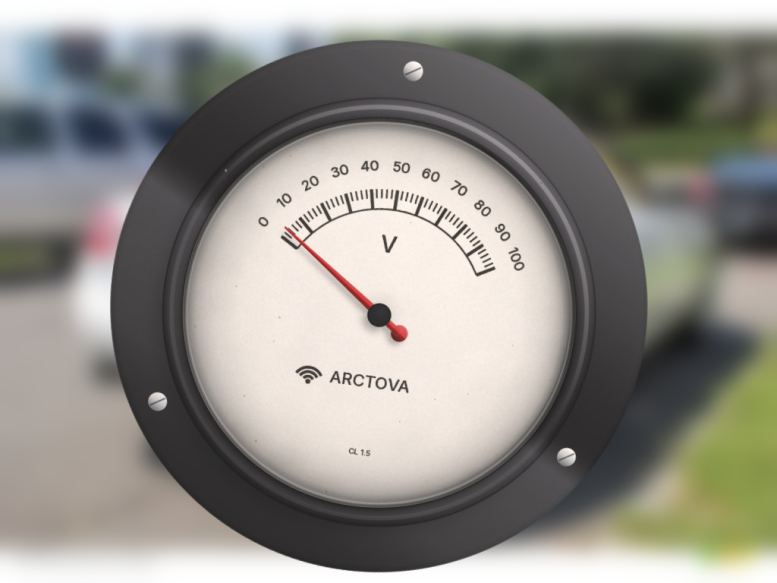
4
